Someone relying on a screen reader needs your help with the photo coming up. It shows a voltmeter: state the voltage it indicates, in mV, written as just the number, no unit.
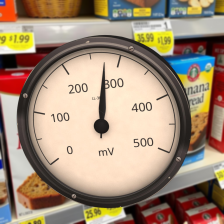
275
